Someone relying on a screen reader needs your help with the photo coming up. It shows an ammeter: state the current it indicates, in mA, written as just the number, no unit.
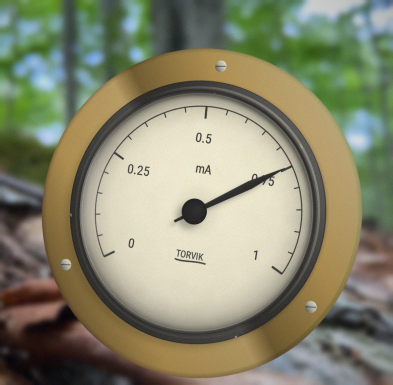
0.75
